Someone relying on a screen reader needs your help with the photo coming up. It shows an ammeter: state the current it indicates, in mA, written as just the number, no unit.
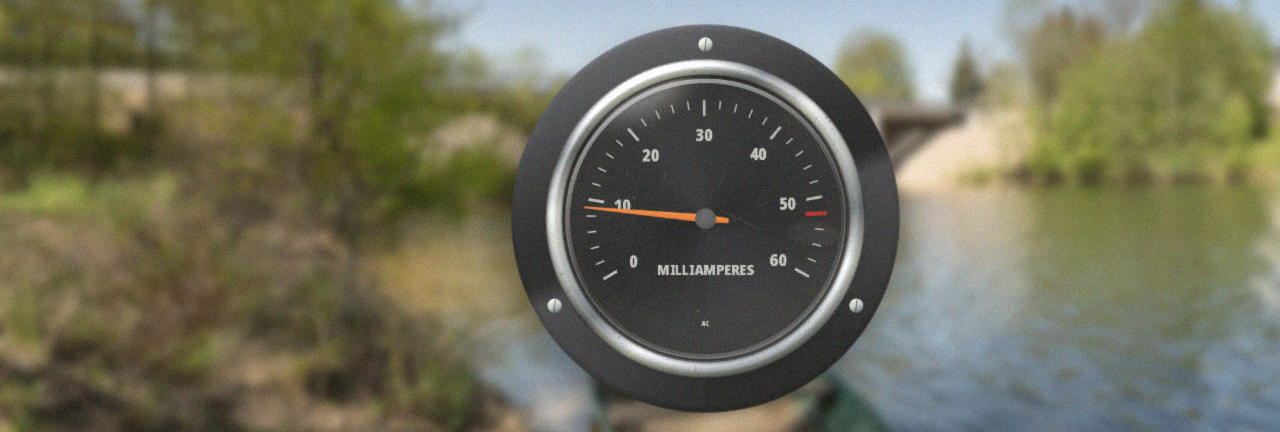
9
